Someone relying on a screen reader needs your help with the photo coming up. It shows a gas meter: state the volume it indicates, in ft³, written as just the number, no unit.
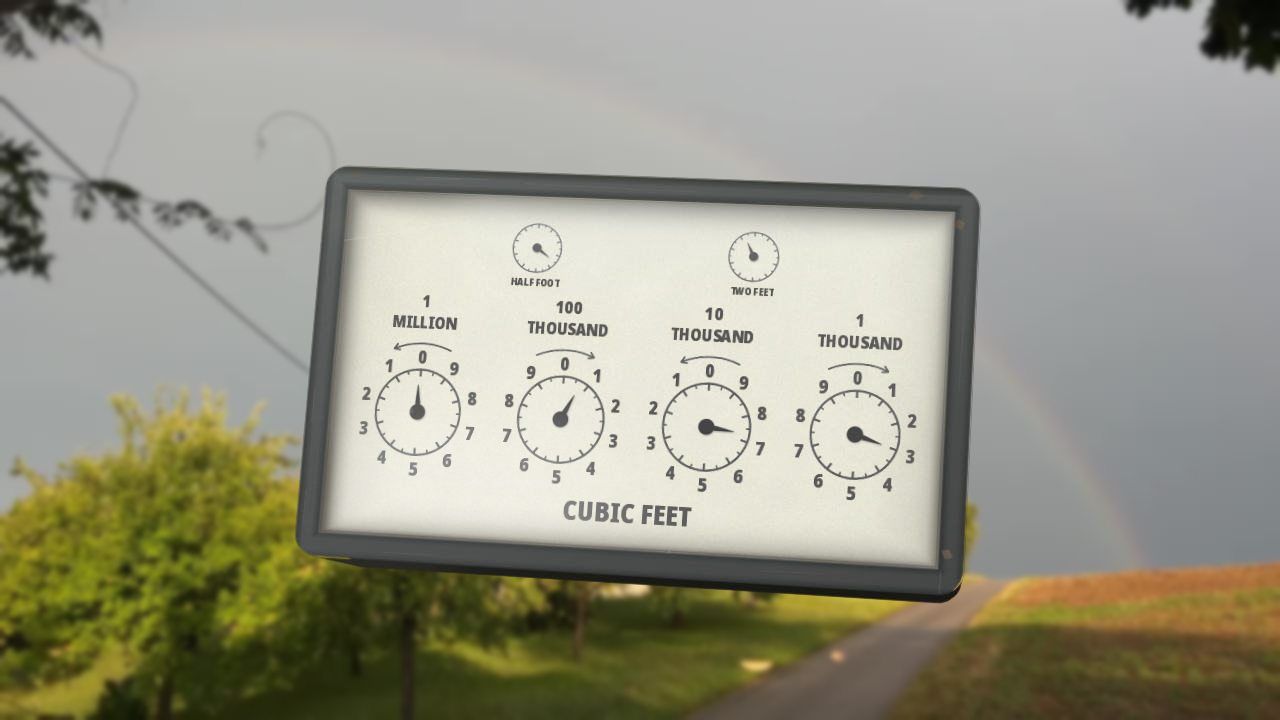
7300
